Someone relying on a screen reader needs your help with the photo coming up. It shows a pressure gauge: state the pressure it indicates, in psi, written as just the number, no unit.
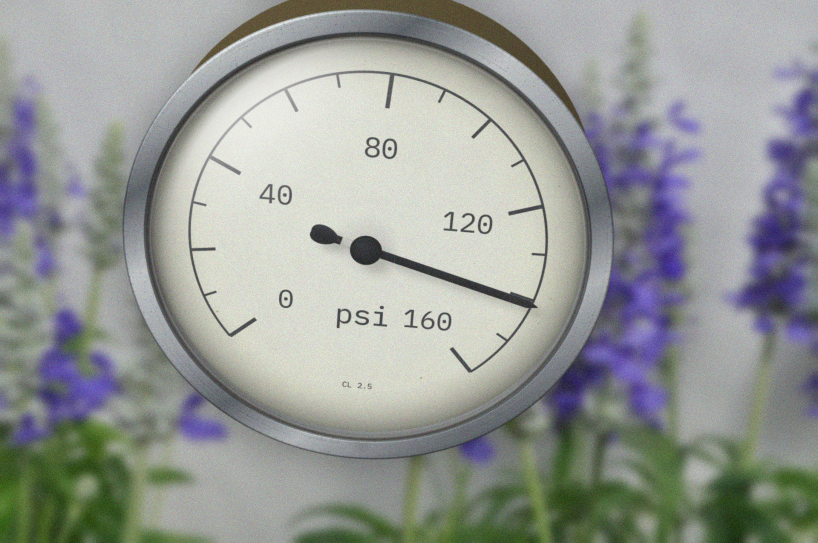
140
